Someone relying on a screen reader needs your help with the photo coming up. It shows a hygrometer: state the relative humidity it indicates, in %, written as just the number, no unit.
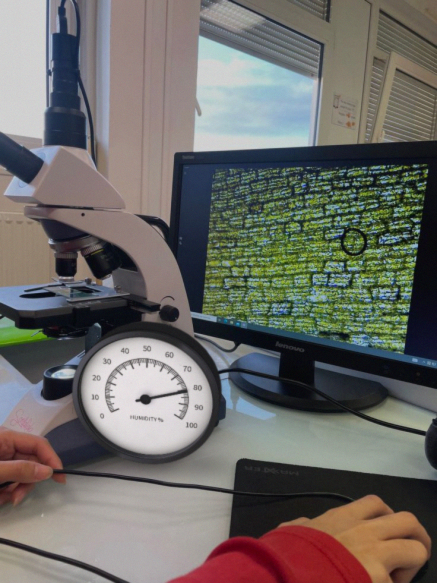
80
